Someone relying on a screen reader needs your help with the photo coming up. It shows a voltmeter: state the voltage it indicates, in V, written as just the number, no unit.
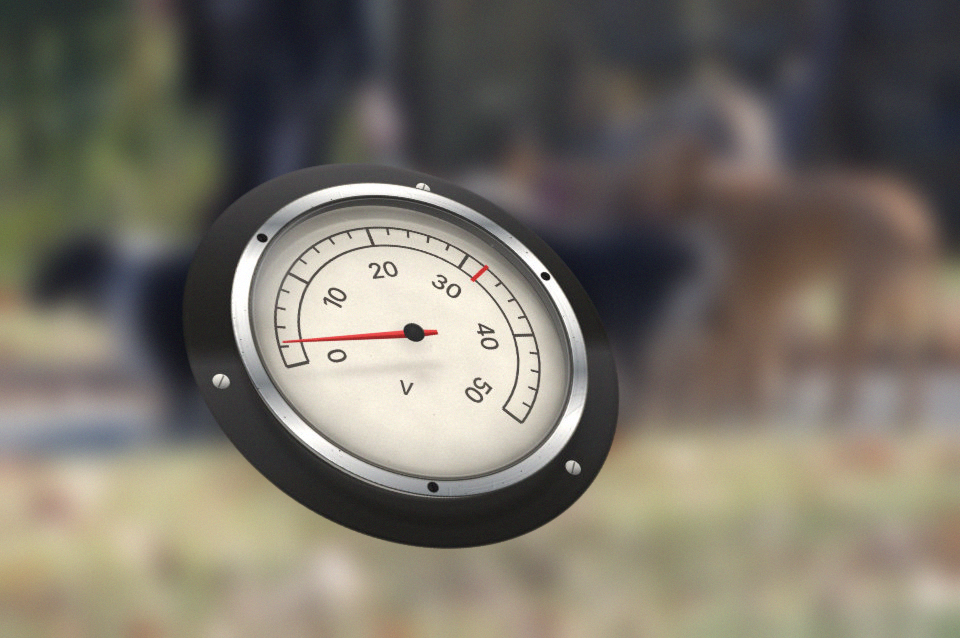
2
